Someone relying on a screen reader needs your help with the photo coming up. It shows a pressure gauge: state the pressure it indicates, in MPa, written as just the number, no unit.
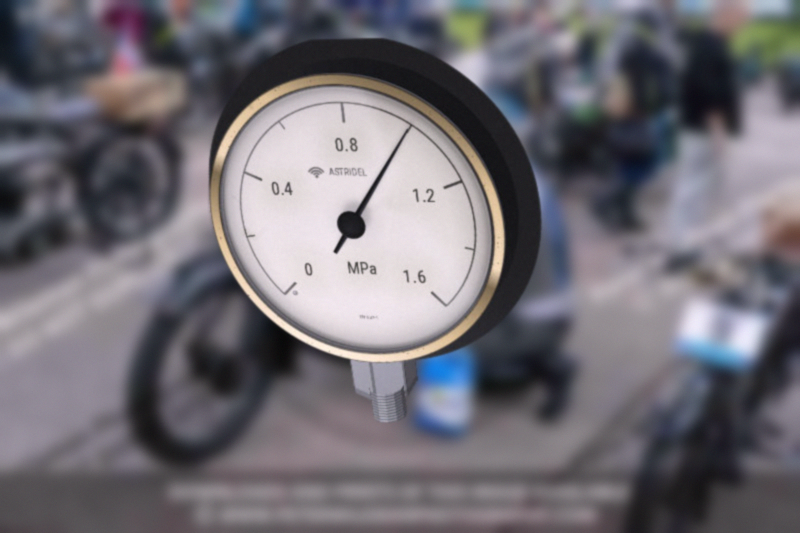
1
